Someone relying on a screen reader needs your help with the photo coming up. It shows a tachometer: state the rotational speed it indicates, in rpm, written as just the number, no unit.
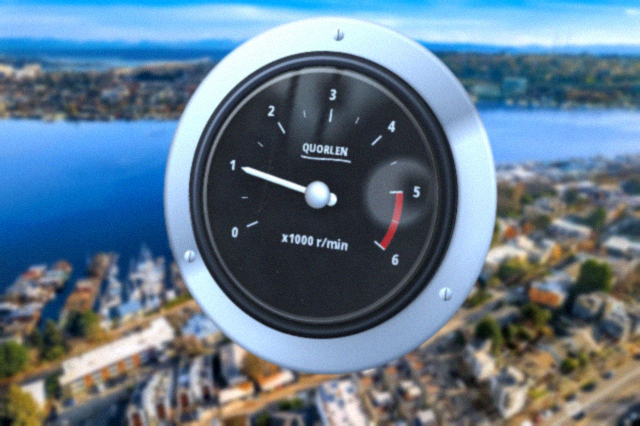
1000
